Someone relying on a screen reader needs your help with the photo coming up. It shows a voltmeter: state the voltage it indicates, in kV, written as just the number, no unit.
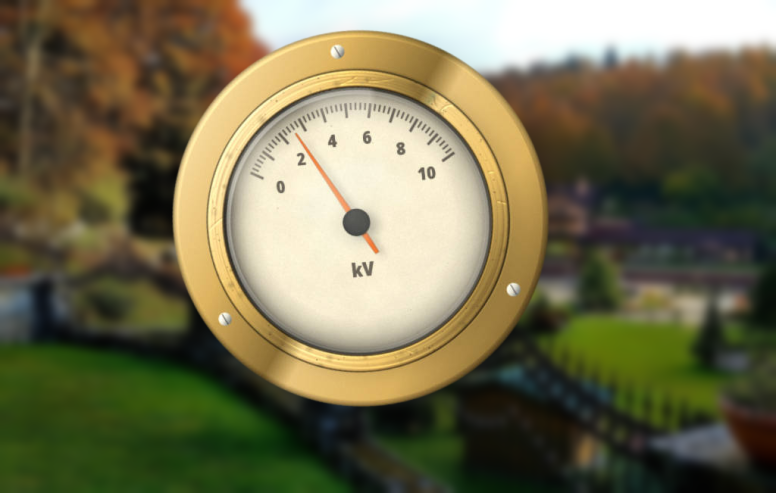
2.6
